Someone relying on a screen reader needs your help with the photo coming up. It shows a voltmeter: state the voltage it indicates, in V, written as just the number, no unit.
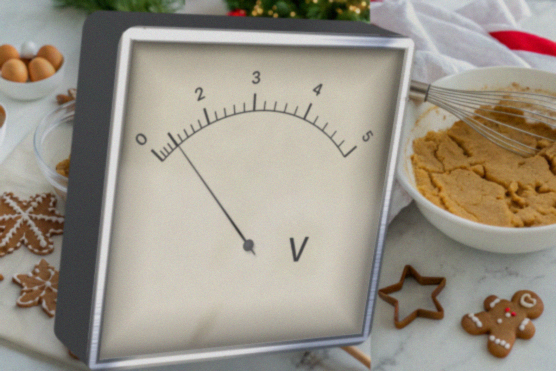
1
